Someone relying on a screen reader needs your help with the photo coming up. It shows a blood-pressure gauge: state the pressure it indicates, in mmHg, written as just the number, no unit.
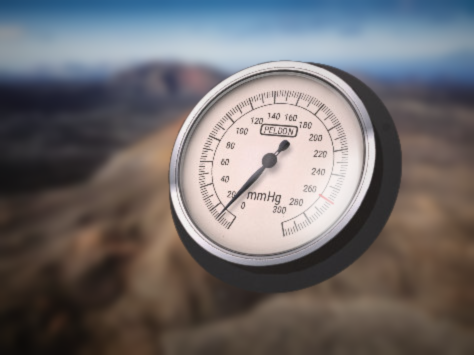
10
